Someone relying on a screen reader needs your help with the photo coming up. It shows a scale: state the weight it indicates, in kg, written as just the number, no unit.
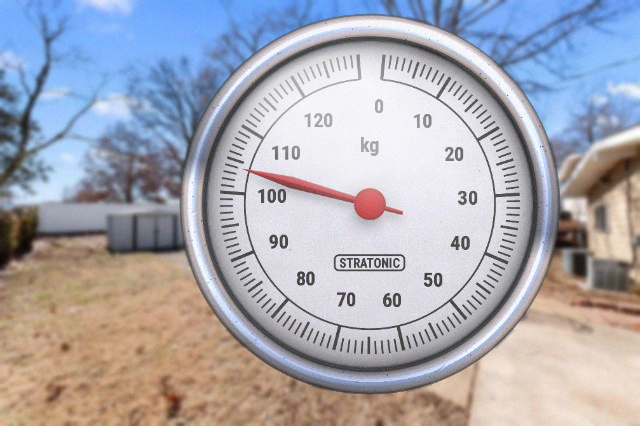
104
